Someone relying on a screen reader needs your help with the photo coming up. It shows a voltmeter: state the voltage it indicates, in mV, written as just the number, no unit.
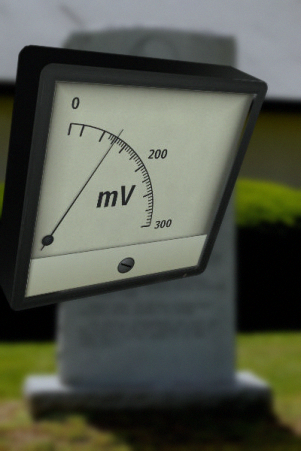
125
